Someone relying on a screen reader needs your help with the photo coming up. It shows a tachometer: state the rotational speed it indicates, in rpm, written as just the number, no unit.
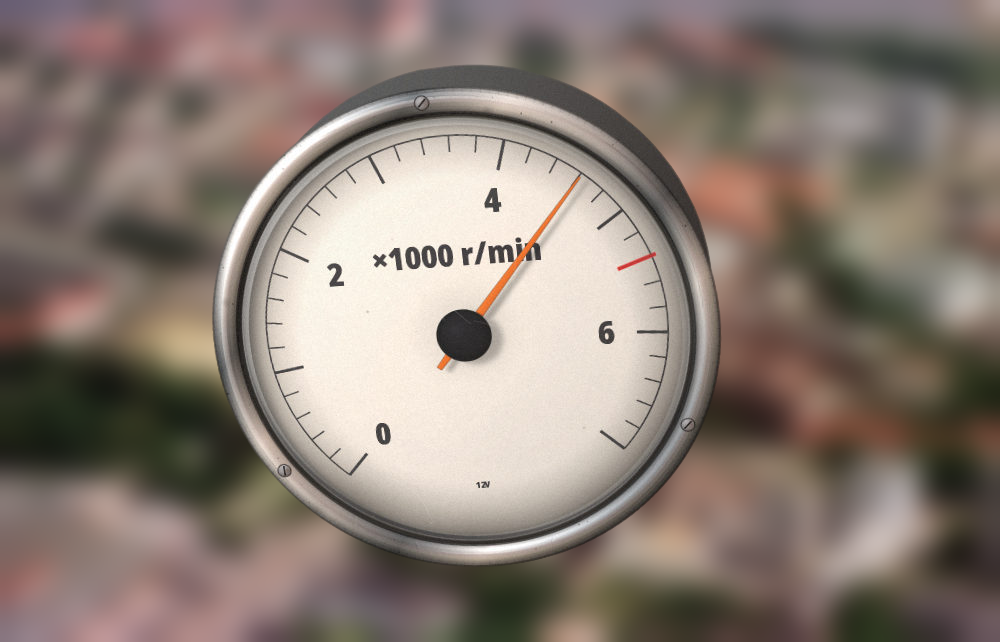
4600
